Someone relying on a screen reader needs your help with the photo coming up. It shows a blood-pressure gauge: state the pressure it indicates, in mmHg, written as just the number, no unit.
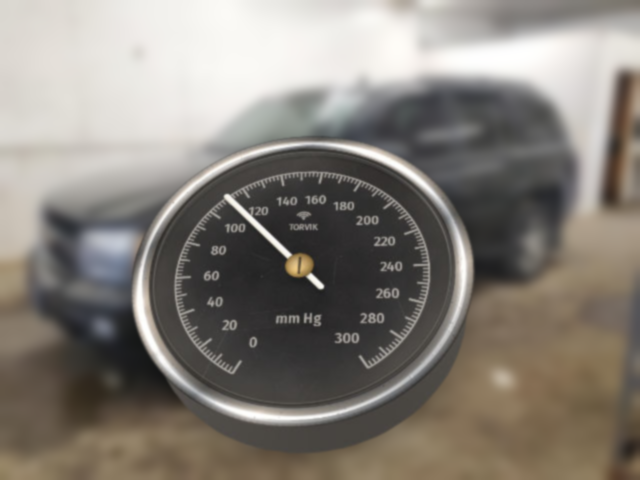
110
